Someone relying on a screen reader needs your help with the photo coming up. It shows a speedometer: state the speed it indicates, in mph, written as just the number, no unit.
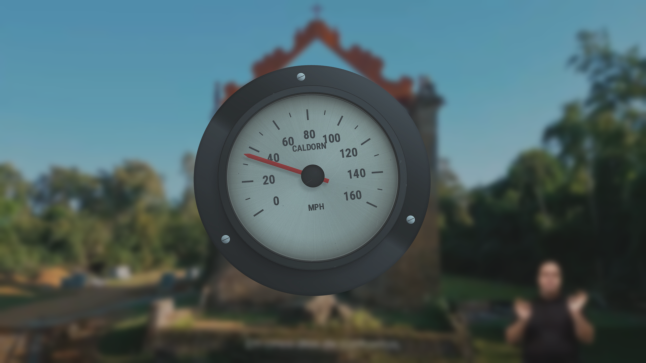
35
